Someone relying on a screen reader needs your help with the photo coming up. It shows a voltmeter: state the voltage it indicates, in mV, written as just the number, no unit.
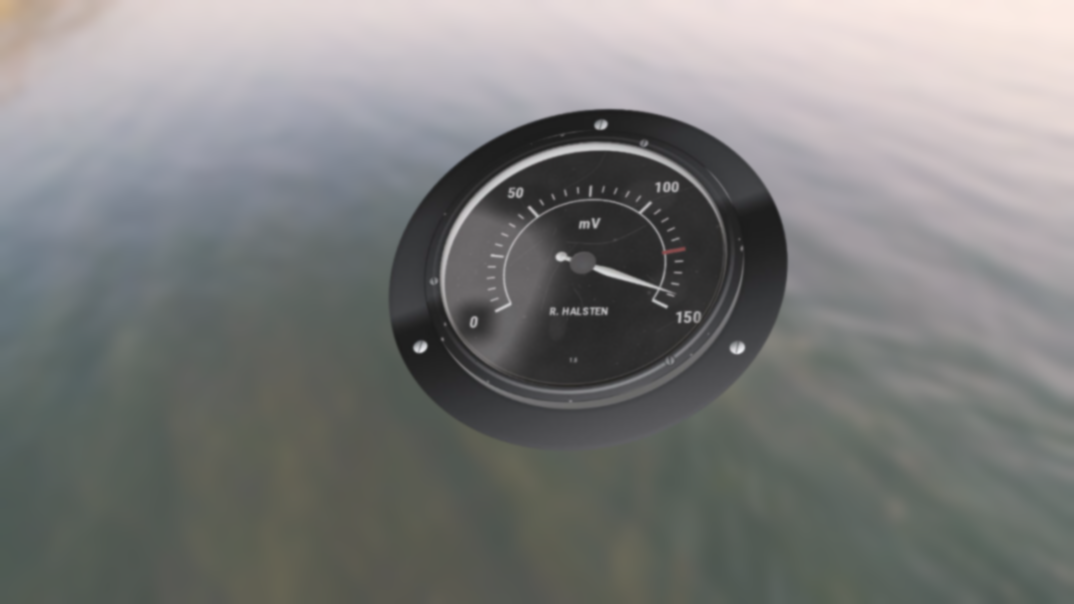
145
